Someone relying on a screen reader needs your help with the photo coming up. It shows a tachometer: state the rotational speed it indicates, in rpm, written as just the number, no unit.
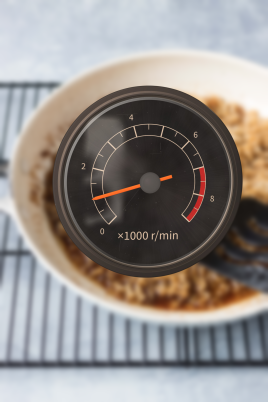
1000
